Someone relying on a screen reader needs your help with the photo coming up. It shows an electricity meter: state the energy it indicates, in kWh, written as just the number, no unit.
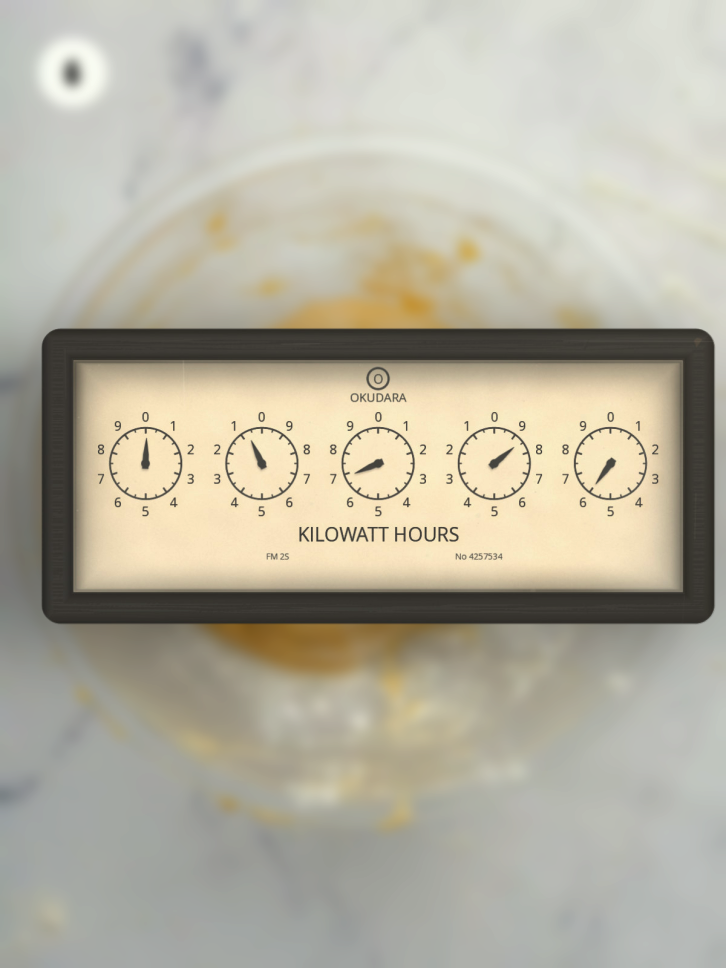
686
